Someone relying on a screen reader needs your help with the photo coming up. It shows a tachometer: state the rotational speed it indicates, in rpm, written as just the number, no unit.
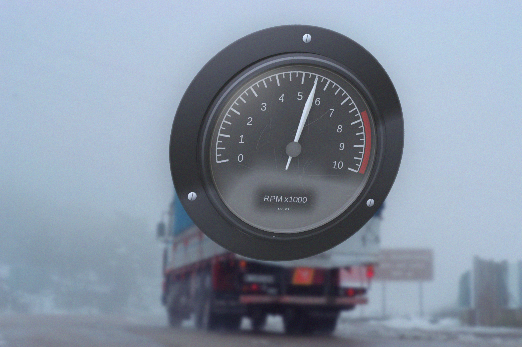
5500
